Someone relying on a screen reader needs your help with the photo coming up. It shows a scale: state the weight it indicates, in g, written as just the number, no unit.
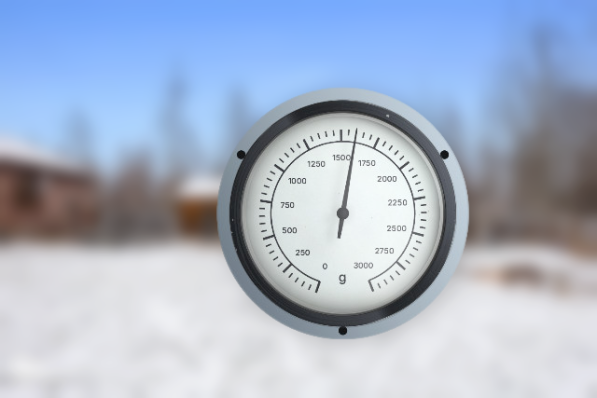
1600
